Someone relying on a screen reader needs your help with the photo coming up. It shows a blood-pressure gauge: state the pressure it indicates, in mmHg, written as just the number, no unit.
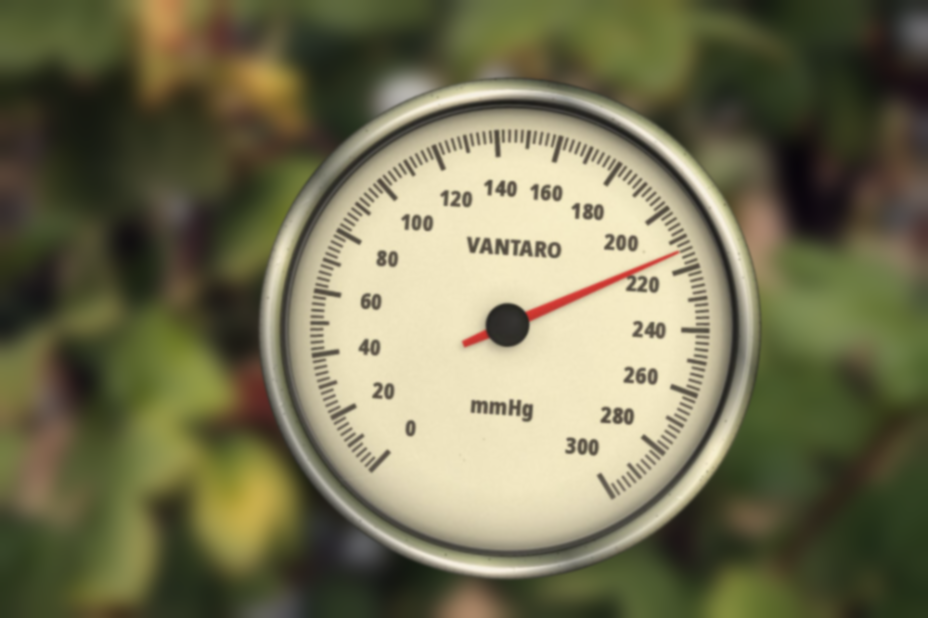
214
